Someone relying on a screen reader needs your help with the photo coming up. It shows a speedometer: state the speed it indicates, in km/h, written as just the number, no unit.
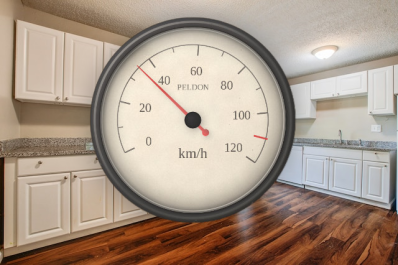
35
